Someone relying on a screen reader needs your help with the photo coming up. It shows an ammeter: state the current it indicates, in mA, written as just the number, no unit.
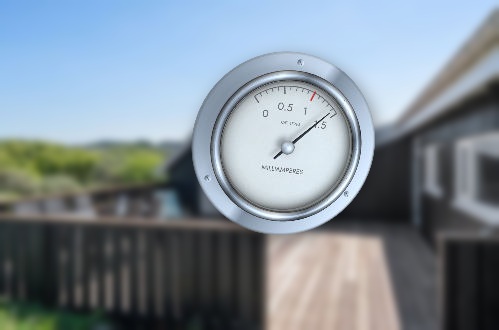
1.4
